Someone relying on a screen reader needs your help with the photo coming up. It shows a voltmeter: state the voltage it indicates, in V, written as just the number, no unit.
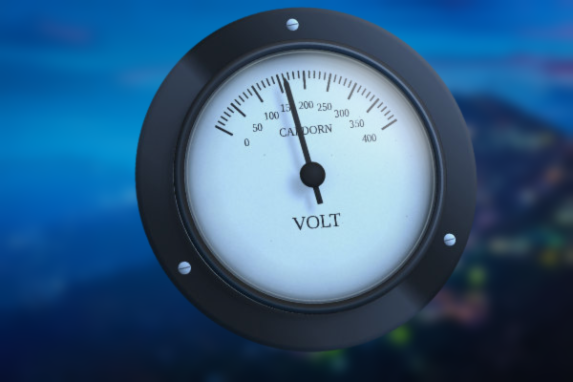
160
